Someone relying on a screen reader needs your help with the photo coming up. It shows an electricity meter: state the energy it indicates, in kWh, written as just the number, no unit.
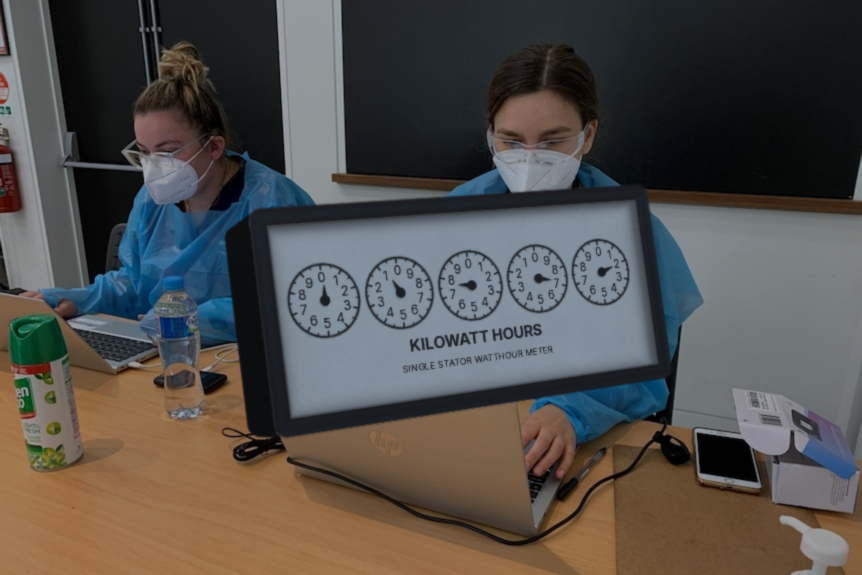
772
